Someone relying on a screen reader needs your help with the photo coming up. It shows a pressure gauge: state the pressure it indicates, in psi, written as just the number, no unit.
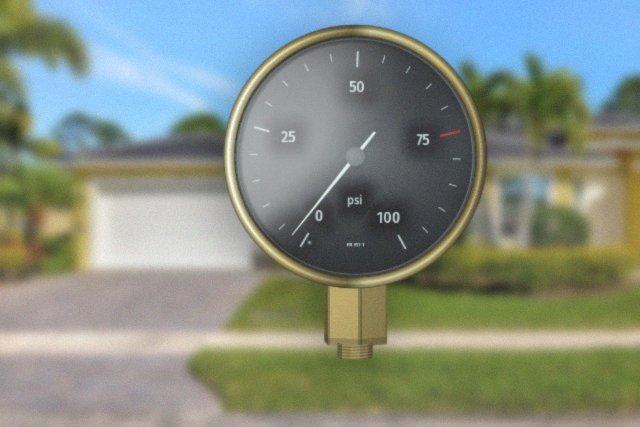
2.5
